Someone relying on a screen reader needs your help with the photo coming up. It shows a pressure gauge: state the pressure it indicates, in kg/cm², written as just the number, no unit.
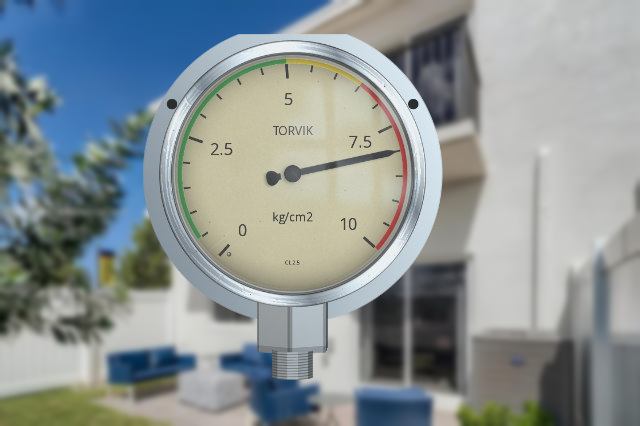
8
